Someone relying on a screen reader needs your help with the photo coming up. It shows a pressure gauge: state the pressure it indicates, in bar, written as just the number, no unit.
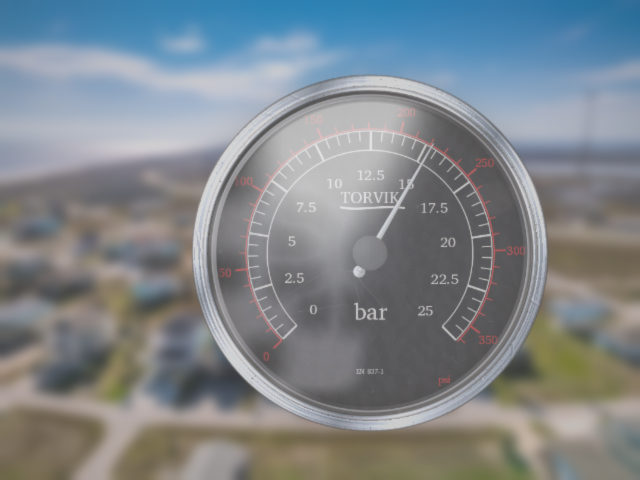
15.25
